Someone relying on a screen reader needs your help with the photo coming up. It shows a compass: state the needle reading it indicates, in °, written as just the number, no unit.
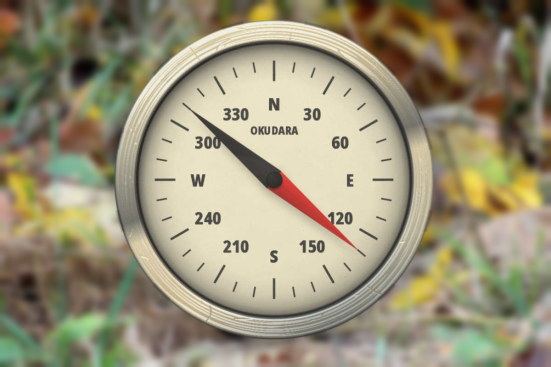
130
